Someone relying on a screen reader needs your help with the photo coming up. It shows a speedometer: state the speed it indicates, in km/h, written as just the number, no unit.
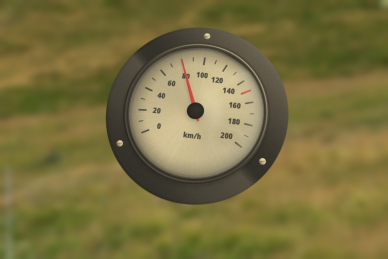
80
